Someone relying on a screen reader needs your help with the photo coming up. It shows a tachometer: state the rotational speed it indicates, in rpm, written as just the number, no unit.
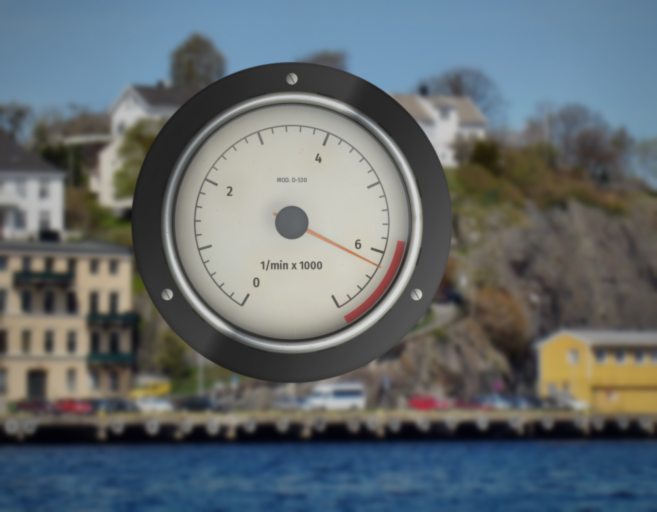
6200
